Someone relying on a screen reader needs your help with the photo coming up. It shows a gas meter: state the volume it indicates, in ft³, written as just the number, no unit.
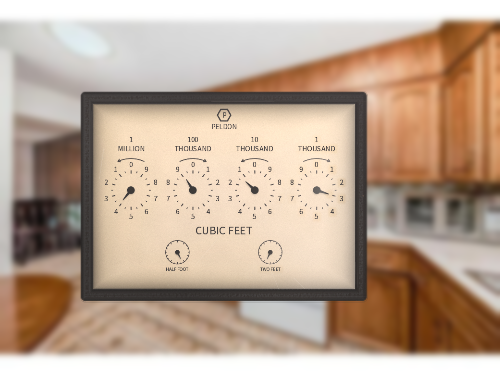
391300
